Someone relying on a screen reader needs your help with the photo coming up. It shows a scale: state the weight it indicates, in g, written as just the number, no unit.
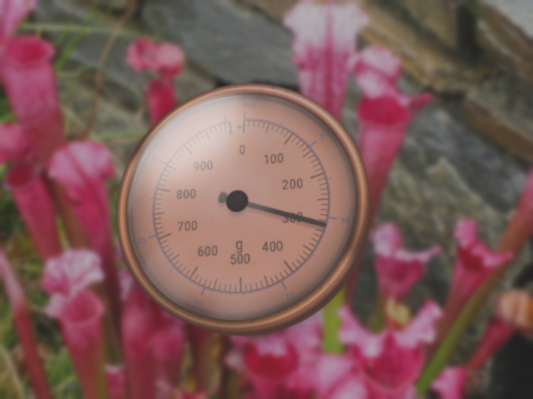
300
